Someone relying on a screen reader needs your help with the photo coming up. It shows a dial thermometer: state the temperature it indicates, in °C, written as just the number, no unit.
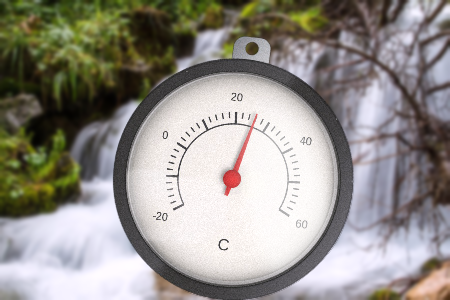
26
